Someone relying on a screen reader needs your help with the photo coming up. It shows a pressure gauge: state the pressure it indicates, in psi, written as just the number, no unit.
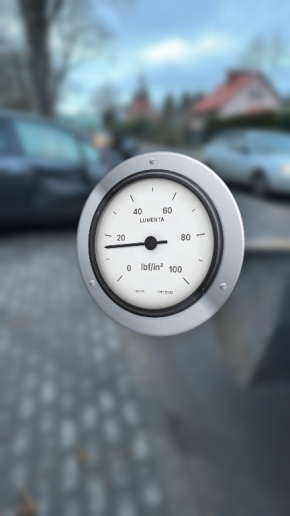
15
